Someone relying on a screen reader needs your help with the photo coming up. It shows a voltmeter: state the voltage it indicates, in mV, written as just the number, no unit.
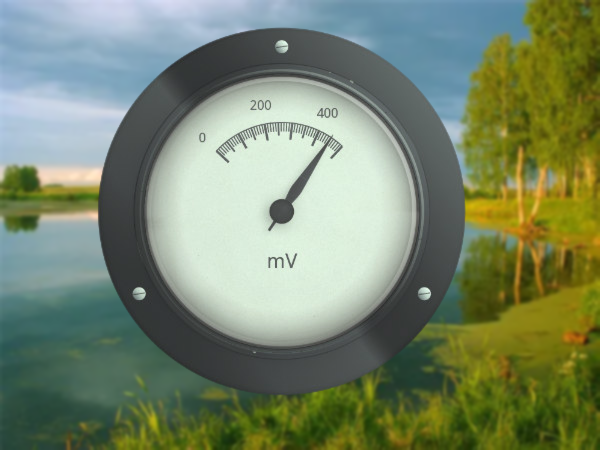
450
